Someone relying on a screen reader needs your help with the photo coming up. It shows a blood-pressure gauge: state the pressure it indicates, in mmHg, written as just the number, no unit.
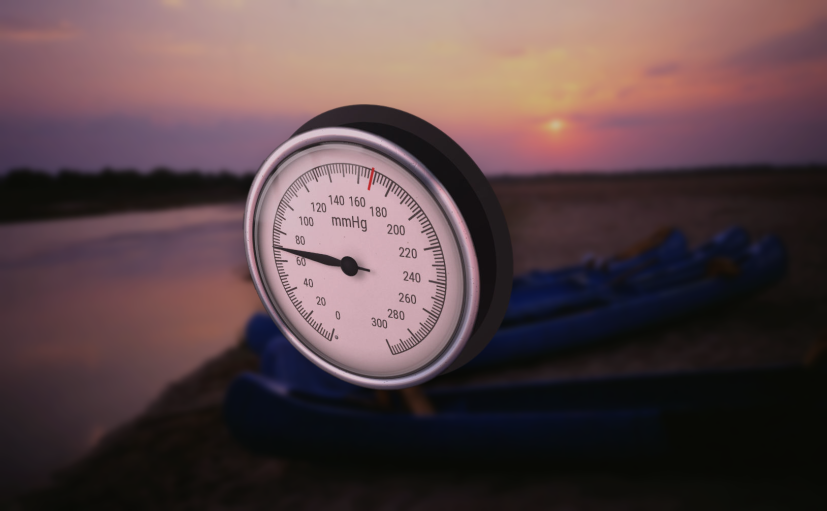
70
